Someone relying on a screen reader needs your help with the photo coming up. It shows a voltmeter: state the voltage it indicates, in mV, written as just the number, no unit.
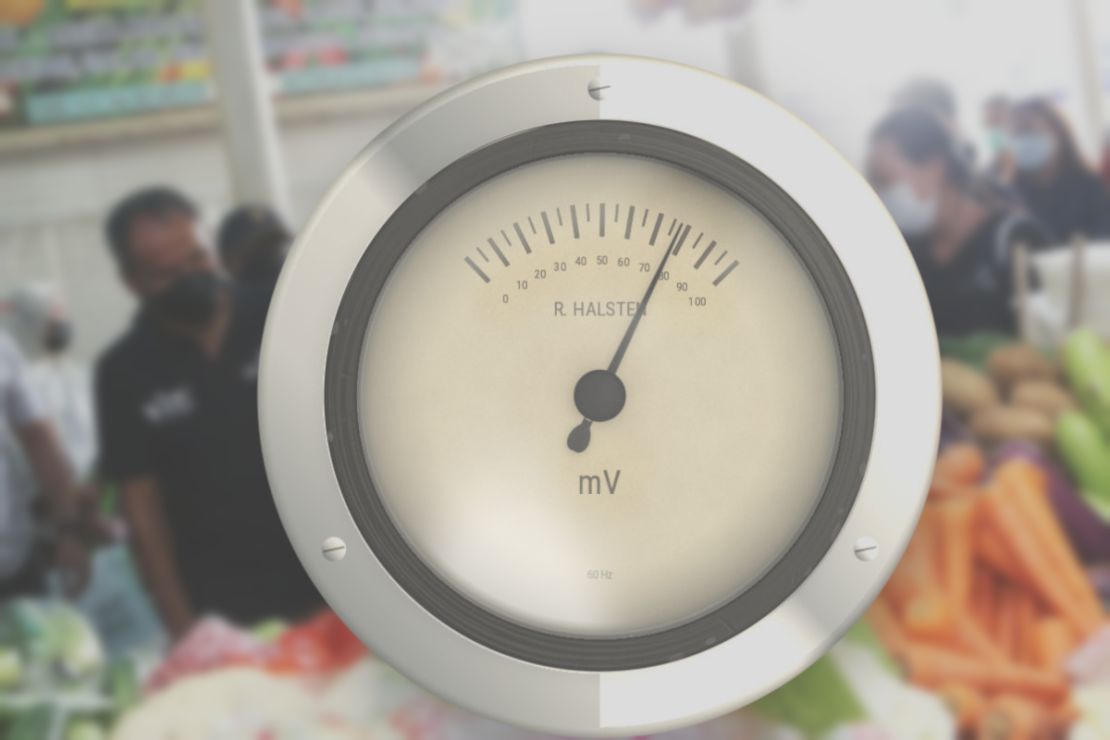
77.5
